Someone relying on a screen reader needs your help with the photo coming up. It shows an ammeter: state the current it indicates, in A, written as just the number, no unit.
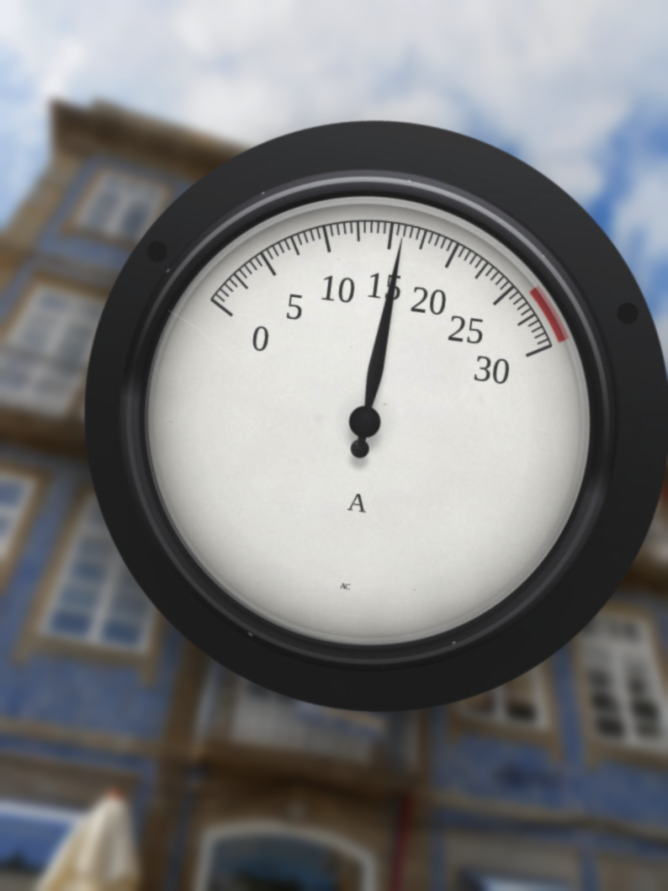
16
